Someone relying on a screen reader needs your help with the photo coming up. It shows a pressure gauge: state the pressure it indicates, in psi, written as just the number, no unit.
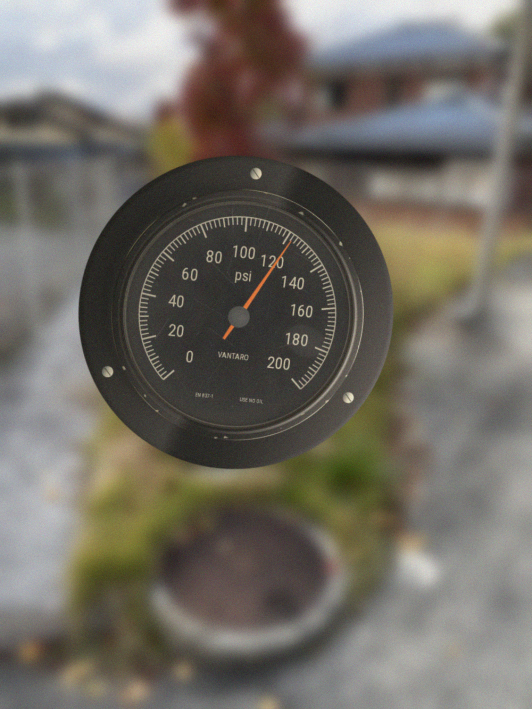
122
